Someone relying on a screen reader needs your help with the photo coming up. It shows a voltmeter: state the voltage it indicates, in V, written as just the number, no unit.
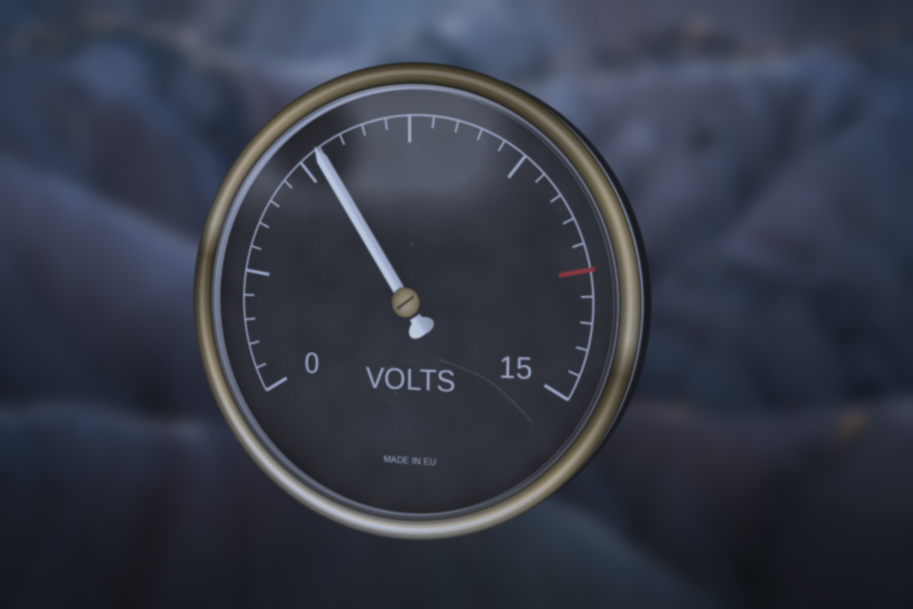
5.5
